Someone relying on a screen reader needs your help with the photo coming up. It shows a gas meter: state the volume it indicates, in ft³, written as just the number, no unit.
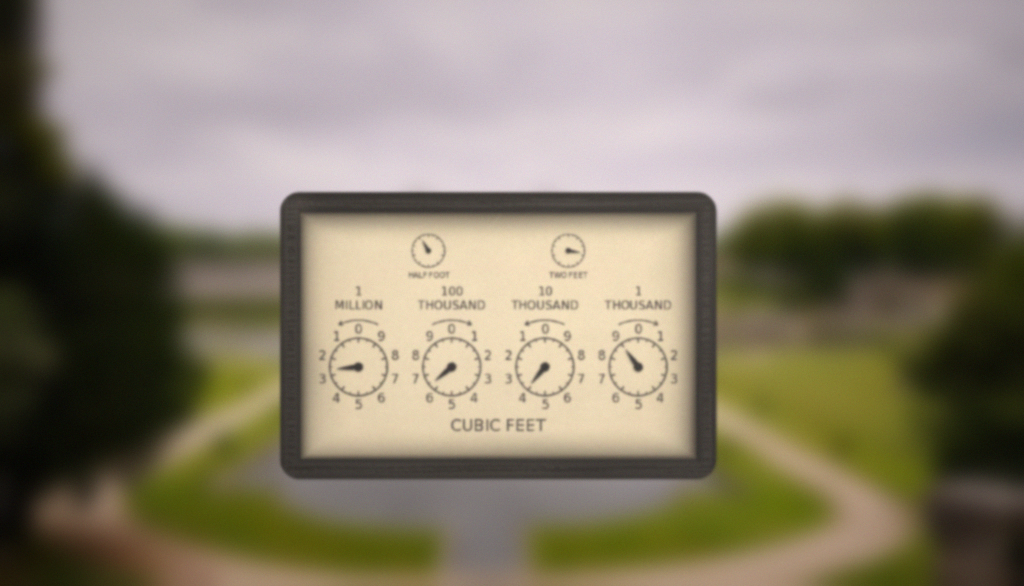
263900
